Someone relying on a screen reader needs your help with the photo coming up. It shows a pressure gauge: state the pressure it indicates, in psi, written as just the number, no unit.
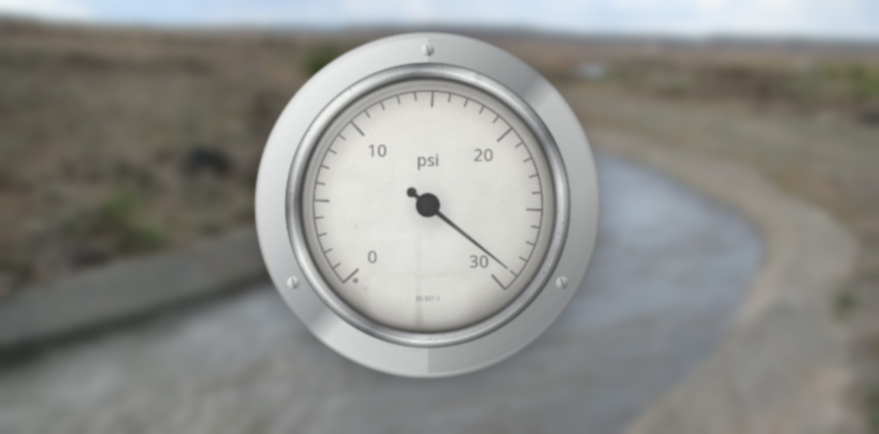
29
